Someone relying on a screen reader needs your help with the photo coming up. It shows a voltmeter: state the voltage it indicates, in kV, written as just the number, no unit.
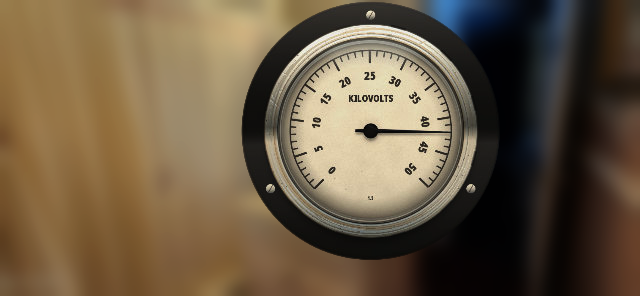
42
